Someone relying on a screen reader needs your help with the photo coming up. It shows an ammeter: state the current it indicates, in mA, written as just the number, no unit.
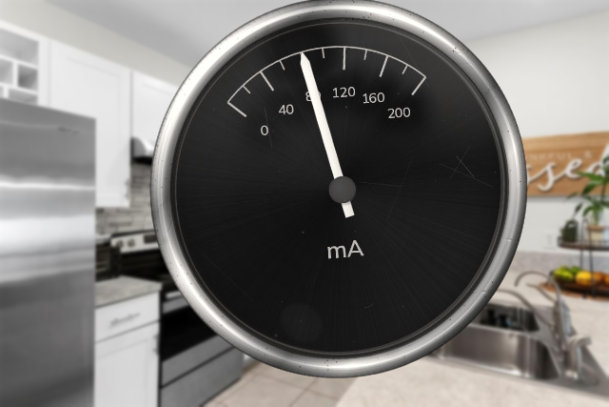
80
